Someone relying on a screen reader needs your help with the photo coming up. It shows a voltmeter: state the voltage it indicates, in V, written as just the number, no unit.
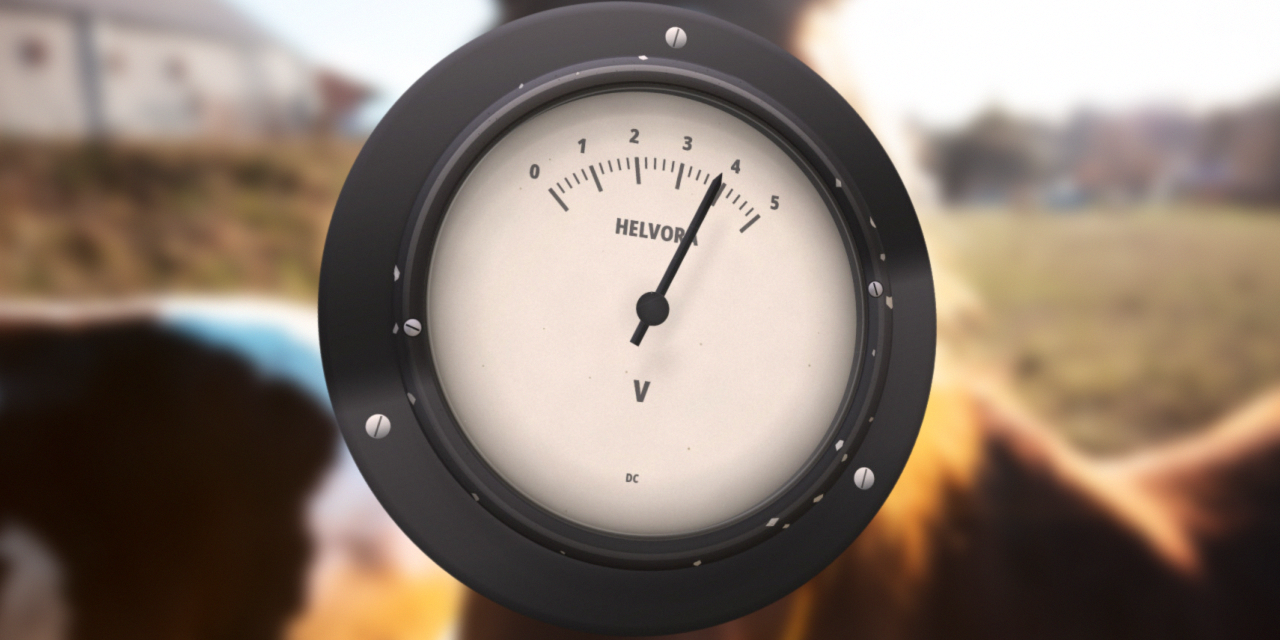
3.8
